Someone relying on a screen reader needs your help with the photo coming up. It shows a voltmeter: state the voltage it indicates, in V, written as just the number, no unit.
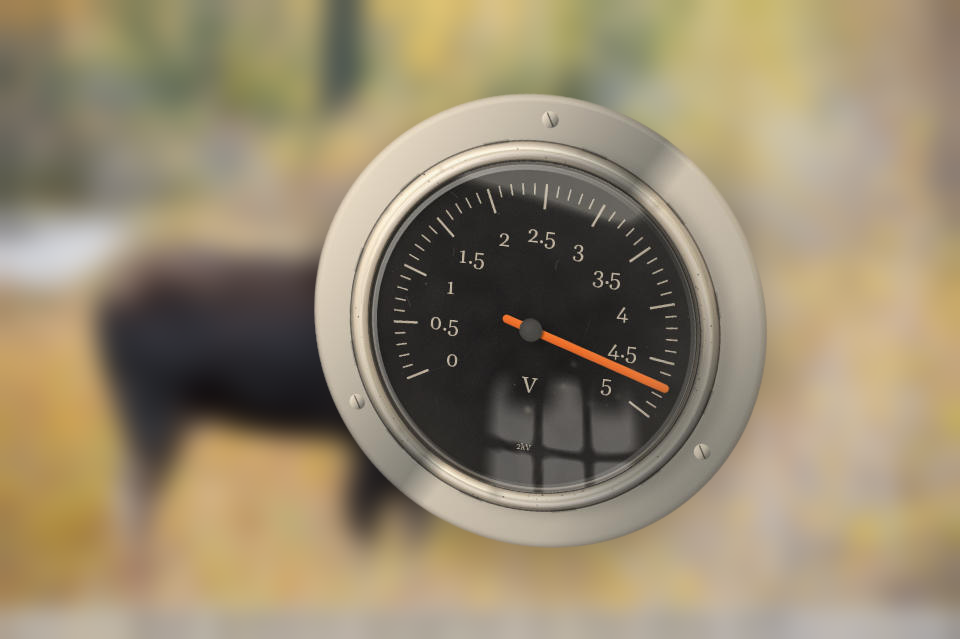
4.7
